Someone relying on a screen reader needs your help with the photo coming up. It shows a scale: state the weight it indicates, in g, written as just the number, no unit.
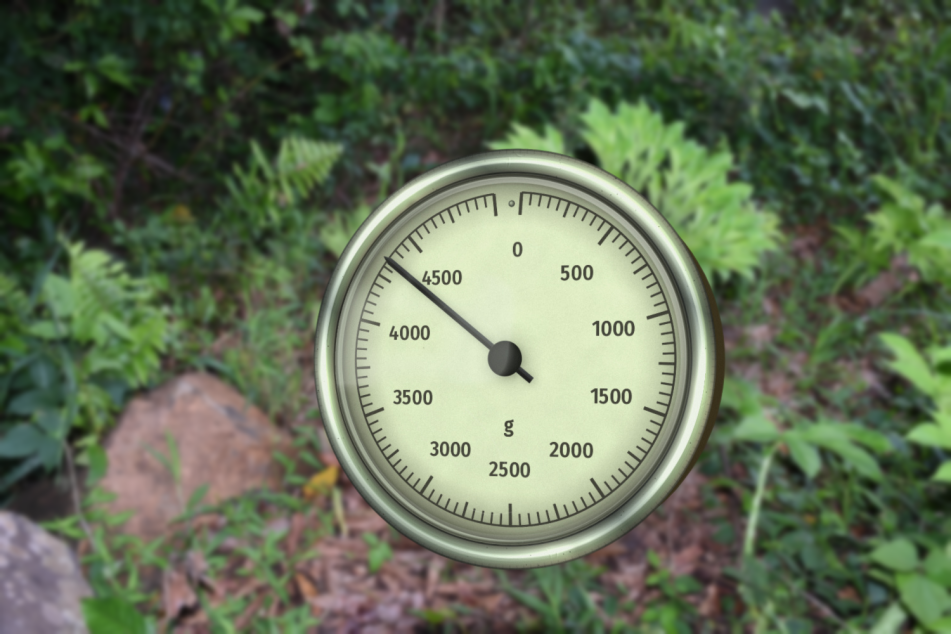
4350
